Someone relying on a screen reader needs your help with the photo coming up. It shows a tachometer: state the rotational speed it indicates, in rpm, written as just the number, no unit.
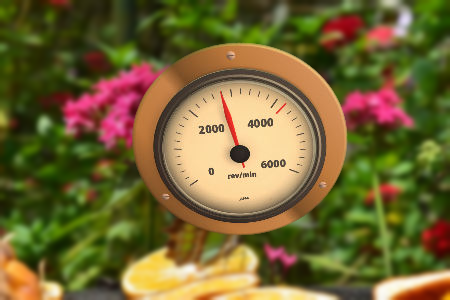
2800
